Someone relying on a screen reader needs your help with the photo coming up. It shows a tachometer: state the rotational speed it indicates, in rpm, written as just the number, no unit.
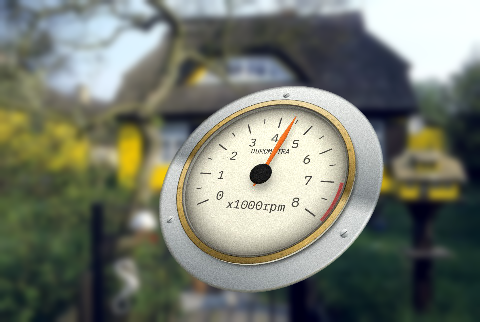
4500
